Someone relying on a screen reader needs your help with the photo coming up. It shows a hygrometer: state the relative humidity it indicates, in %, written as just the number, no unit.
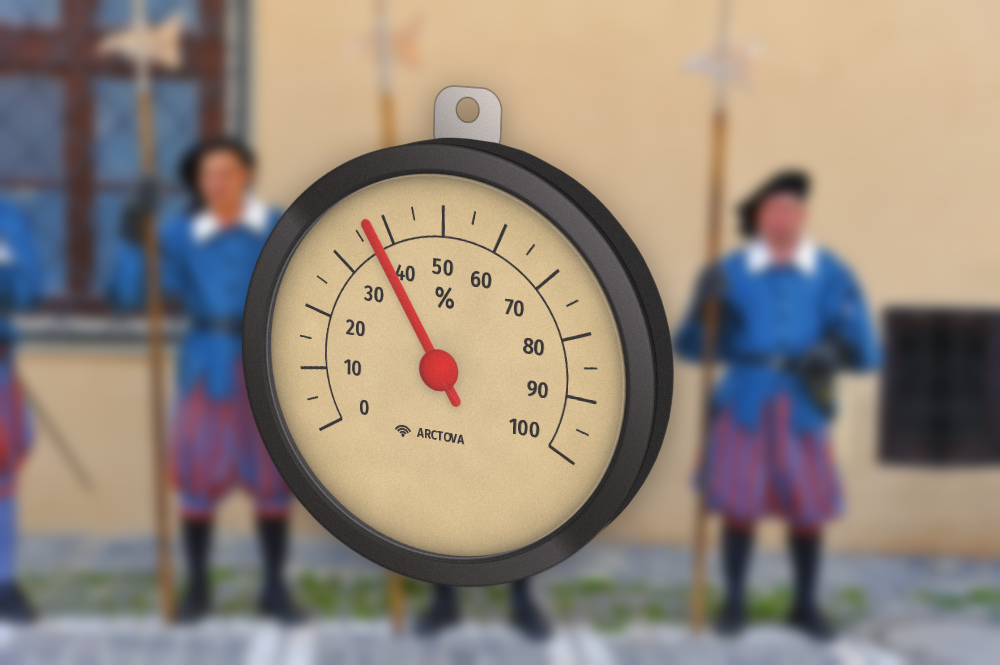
37.5
